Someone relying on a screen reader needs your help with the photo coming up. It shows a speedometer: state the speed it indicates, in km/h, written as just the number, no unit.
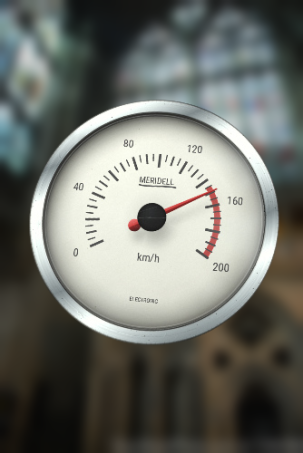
150
